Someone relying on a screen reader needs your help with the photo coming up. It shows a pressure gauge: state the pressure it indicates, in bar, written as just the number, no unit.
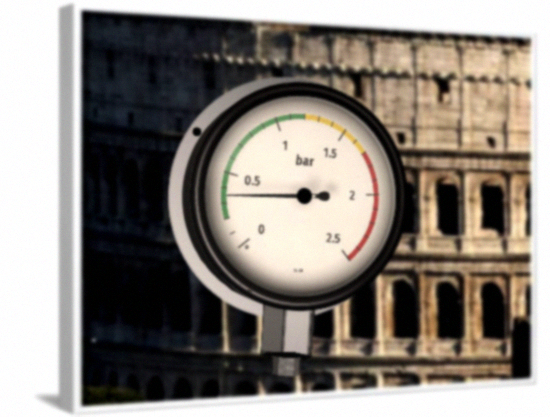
0.35
